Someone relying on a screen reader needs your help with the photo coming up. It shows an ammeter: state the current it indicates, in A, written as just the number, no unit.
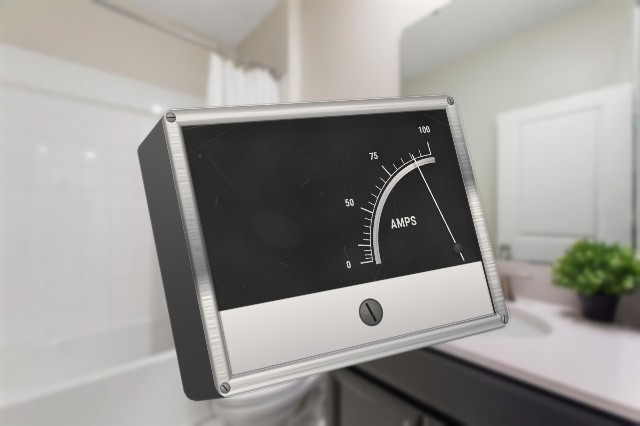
90
